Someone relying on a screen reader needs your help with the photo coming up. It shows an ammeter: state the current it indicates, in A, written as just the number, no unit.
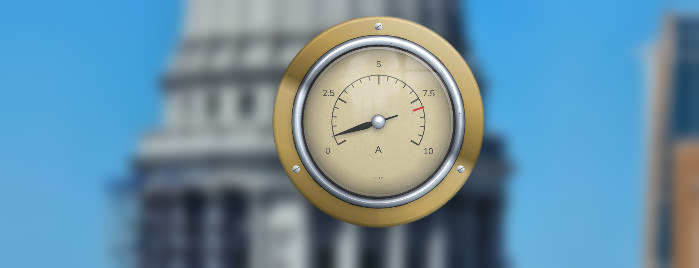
0.5
